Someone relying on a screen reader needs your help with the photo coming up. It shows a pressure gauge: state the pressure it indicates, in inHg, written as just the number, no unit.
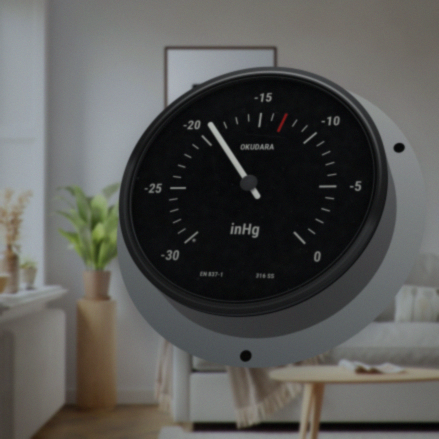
-19
